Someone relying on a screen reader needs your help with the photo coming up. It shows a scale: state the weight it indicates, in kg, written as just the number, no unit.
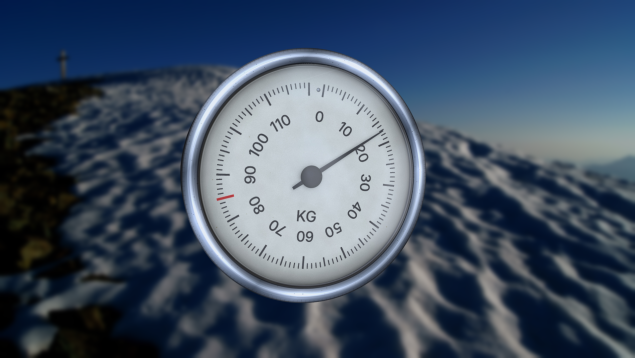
17
